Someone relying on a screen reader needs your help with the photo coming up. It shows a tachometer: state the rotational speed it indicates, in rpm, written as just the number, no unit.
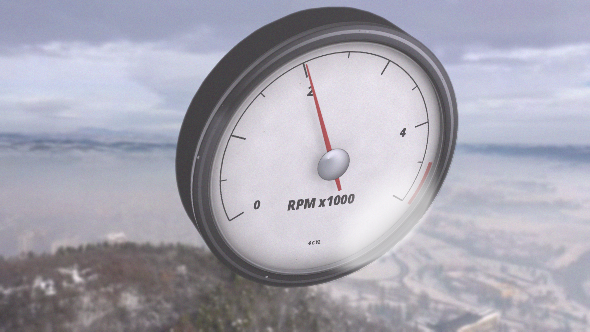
2000
